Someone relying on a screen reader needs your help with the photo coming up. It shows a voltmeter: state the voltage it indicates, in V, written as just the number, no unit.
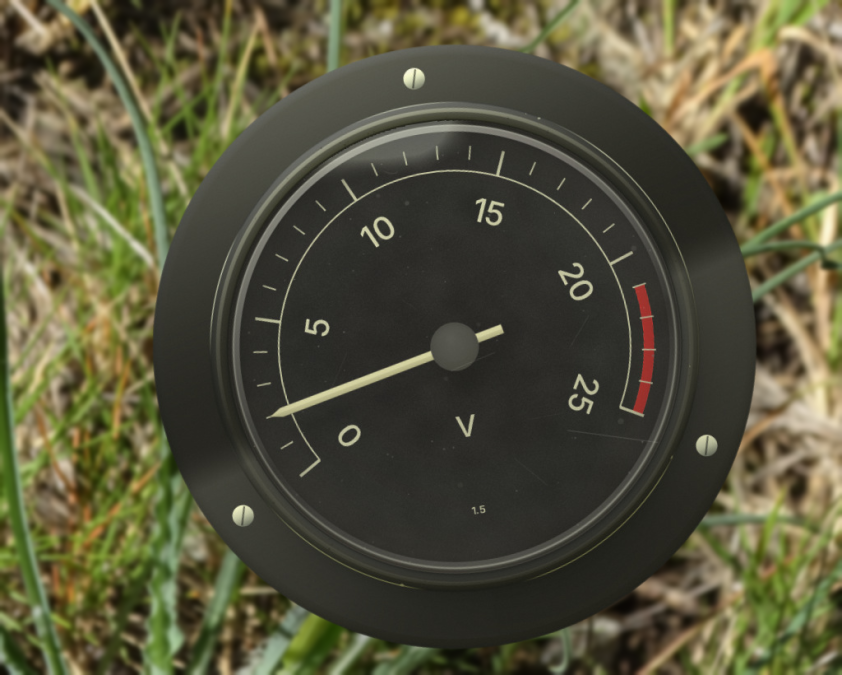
2
